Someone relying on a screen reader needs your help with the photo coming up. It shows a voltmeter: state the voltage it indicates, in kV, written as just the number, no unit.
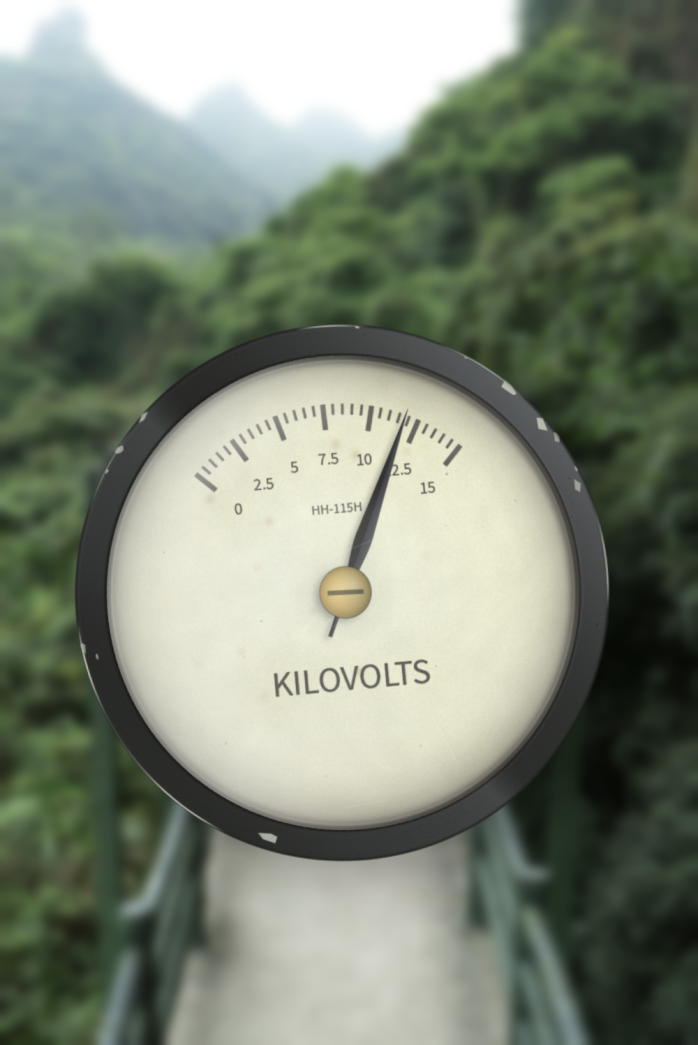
11.75
